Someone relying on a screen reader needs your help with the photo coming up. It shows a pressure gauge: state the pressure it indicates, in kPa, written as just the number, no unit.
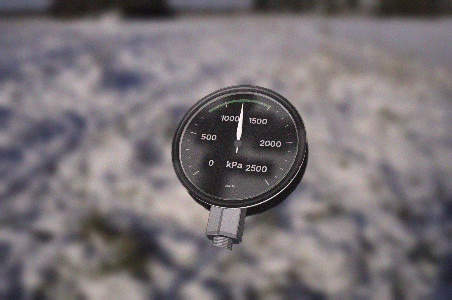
1200
